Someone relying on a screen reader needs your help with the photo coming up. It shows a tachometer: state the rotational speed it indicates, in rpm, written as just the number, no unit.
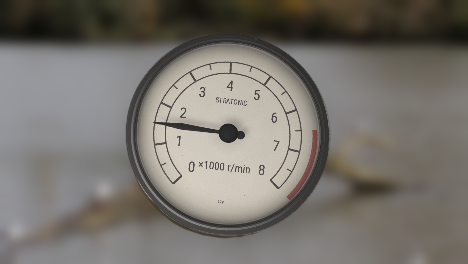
1500
